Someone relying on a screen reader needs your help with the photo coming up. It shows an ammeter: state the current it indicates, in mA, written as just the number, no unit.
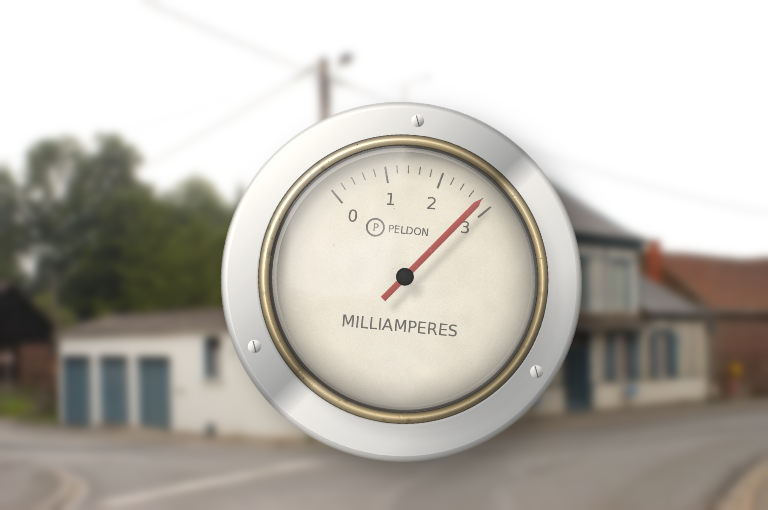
2.8
